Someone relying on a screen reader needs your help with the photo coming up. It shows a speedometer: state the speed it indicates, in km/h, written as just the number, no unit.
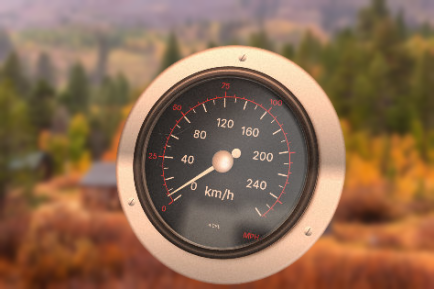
5
